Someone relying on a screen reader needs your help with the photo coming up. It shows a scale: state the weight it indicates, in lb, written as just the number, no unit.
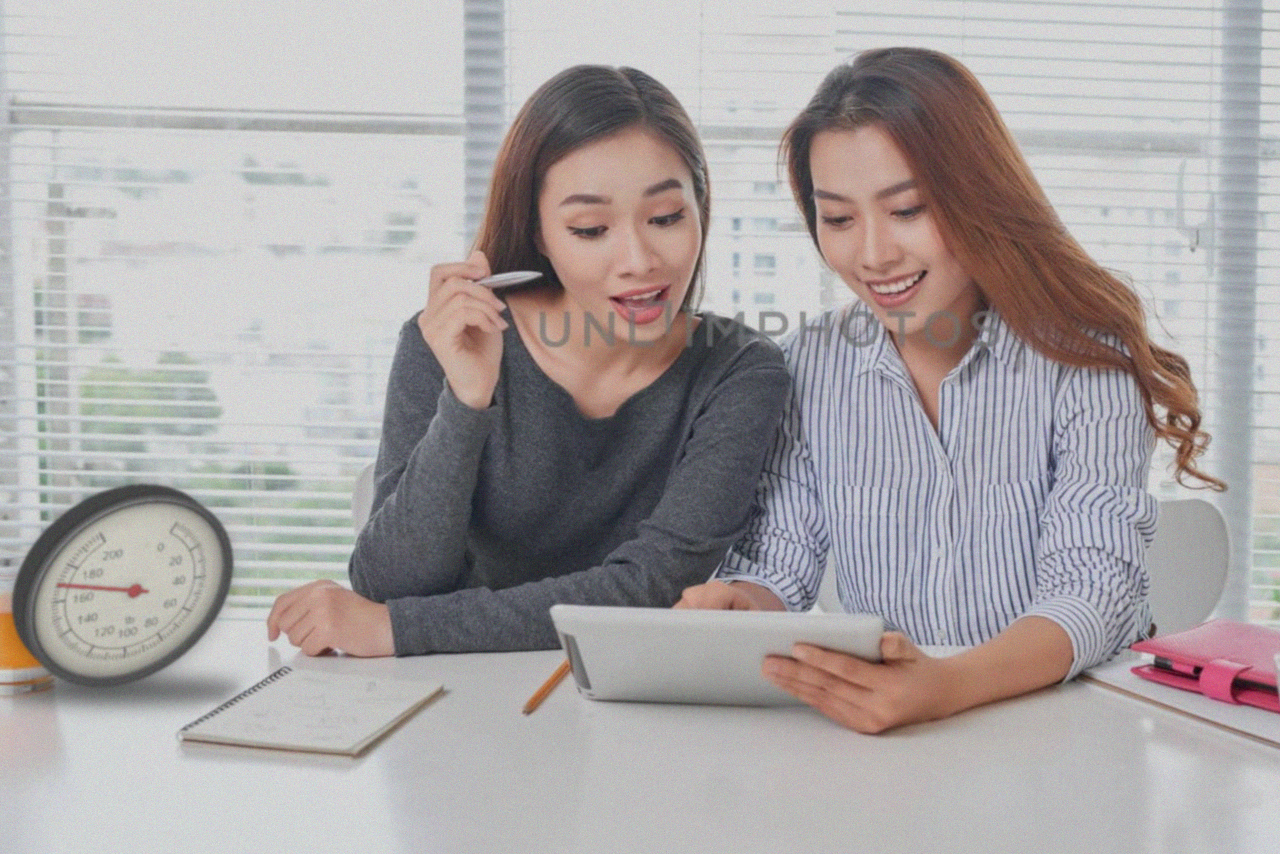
170
